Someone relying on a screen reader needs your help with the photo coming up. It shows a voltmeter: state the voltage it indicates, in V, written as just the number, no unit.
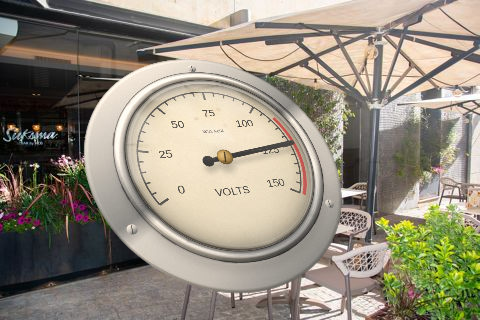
125
